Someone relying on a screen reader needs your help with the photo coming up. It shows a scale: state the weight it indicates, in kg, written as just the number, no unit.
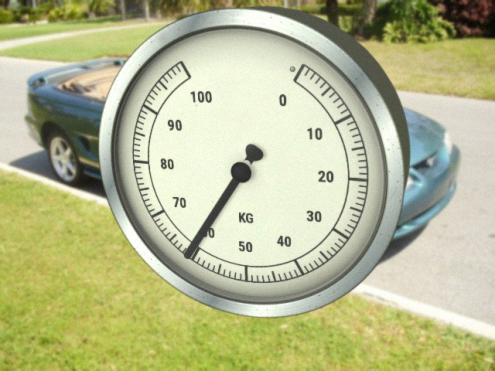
61
